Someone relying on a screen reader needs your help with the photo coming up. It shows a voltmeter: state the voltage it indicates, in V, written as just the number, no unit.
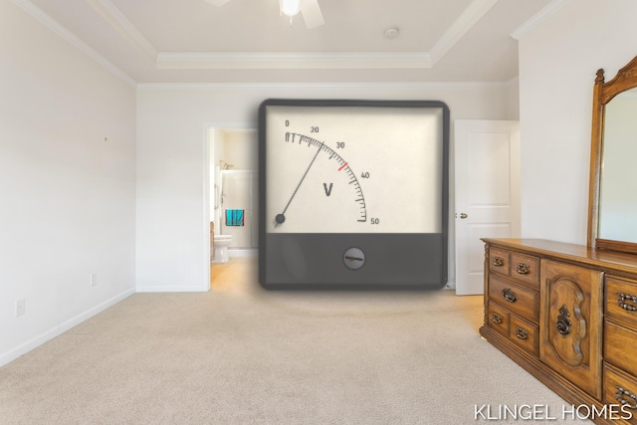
25
